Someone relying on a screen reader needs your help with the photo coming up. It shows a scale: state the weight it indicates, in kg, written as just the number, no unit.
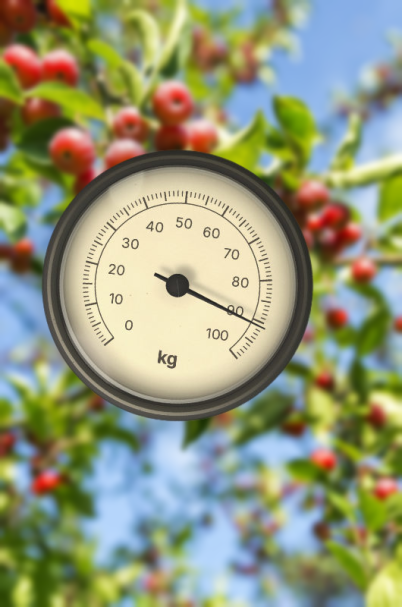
91
